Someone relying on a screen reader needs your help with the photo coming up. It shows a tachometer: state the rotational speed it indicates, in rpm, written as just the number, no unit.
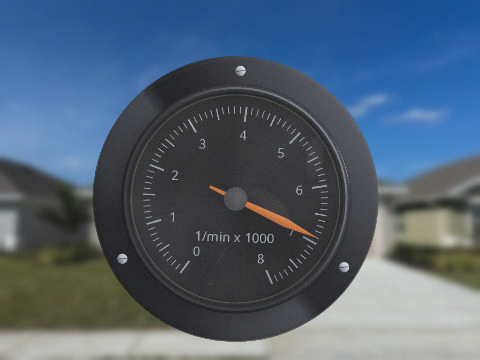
6900
